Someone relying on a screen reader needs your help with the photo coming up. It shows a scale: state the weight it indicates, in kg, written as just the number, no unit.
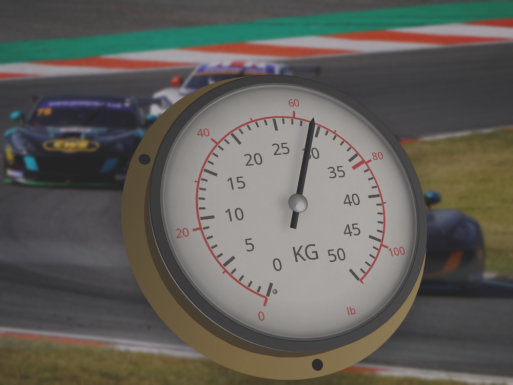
29
